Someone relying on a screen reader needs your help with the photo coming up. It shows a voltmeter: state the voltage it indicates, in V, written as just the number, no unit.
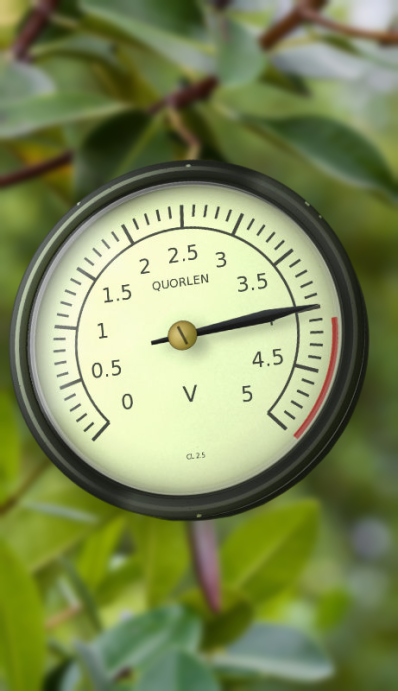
4
